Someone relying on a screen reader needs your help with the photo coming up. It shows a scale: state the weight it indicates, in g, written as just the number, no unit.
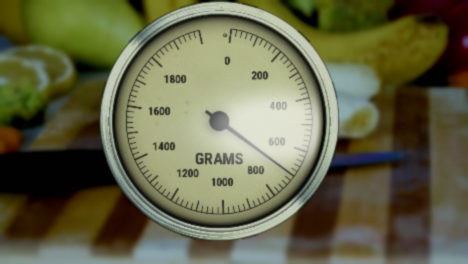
700
